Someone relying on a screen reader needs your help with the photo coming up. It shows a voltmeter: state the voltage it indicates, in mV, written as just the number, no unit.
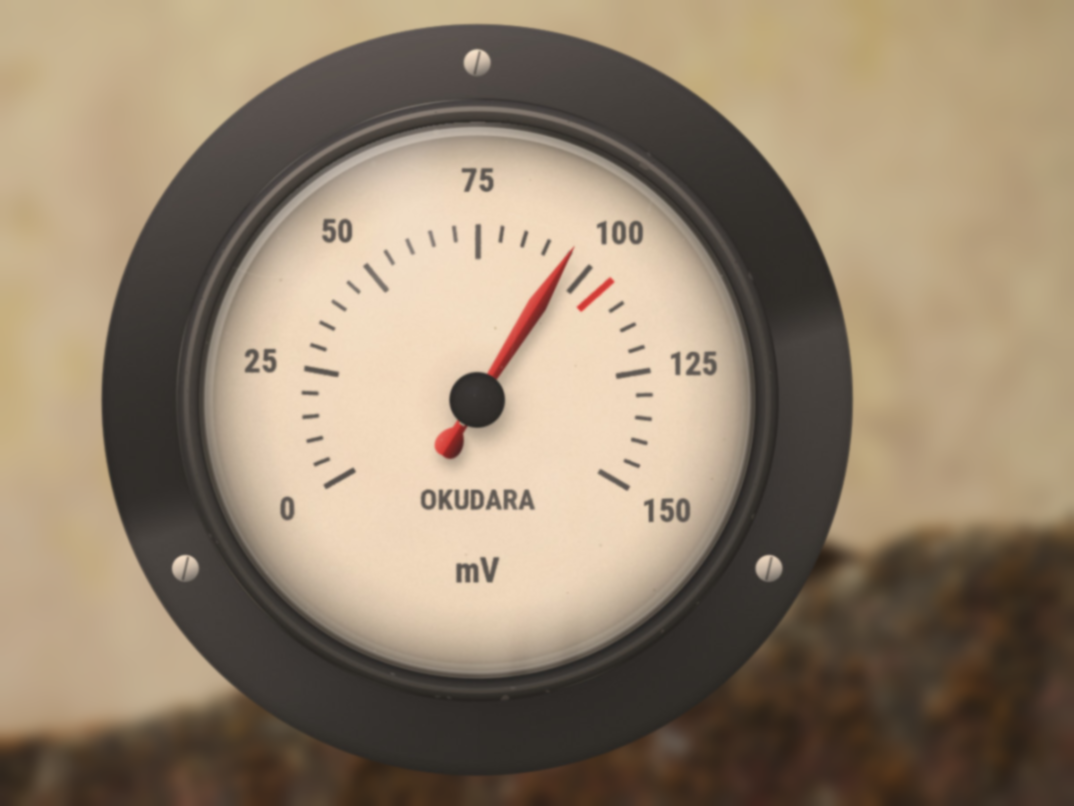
95
